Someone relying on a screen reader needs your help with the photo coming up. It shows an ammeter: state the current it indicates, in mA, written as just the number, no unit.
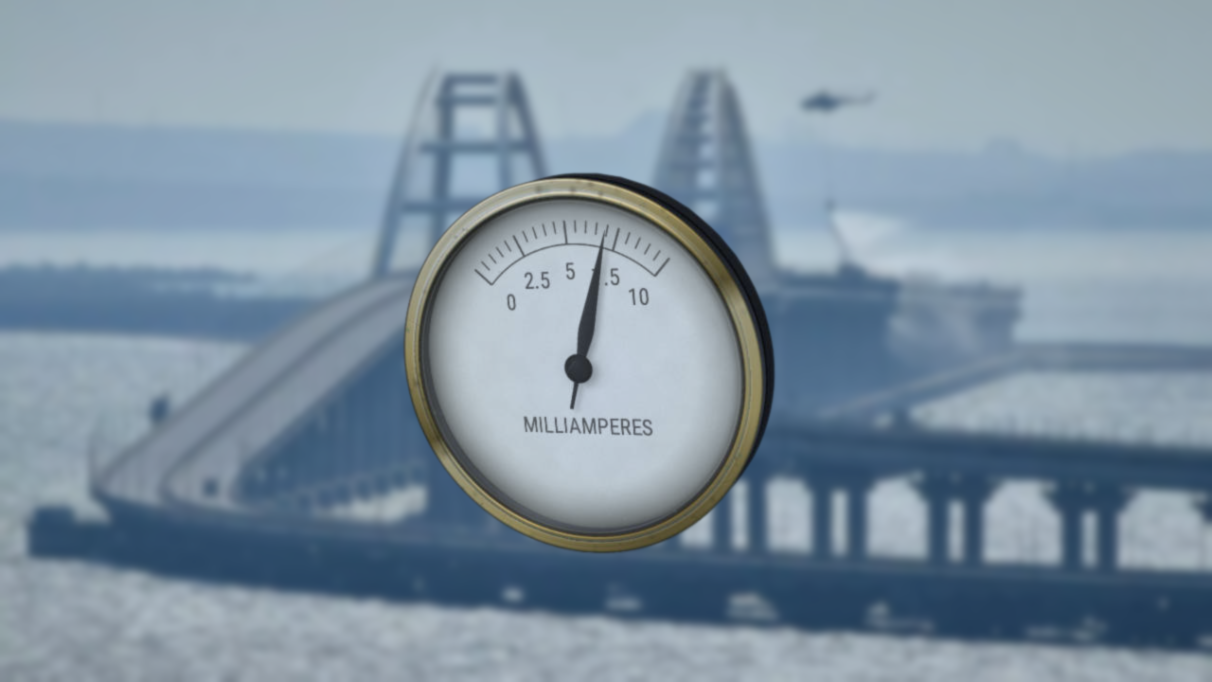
7
